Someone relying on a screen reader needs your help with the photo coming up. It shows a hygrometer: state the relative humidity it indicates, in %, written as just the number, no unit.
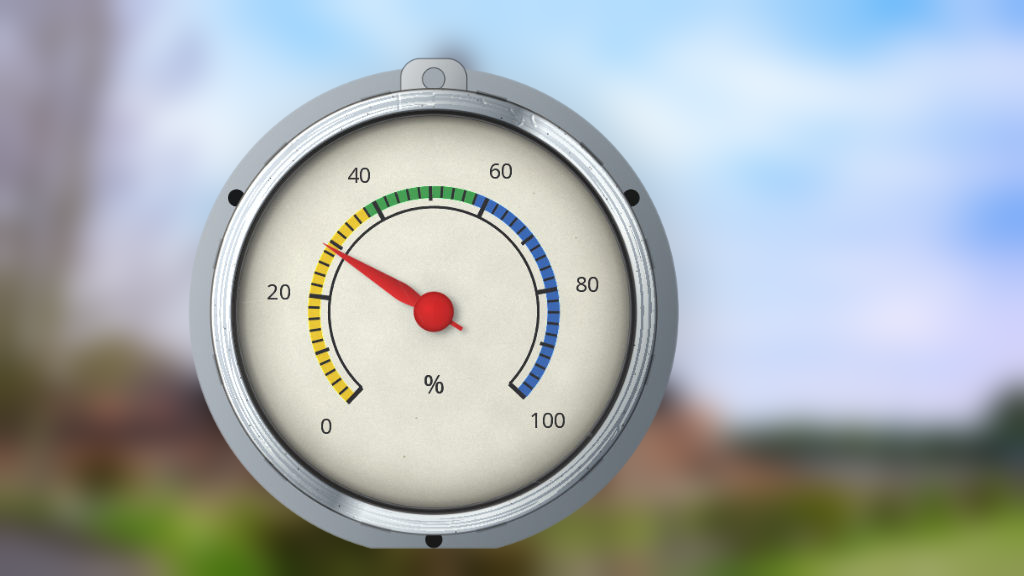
29
